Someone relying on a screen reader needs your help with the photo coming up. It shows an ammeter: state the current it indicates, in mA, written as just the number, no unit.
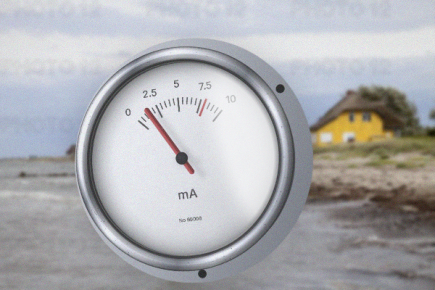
1.5
